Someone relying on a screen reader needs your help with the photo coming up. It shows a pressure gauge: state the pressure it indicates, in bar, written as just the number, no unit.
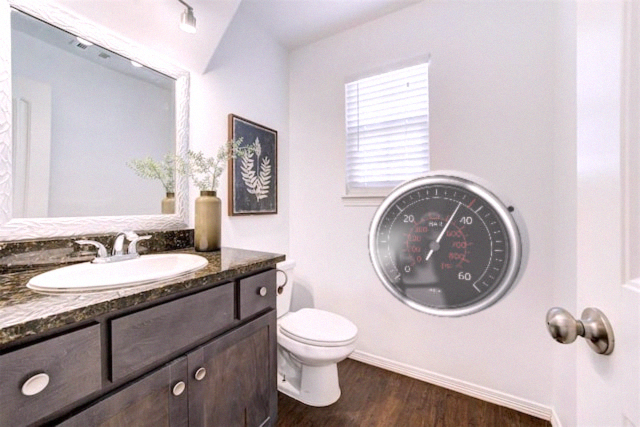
36
